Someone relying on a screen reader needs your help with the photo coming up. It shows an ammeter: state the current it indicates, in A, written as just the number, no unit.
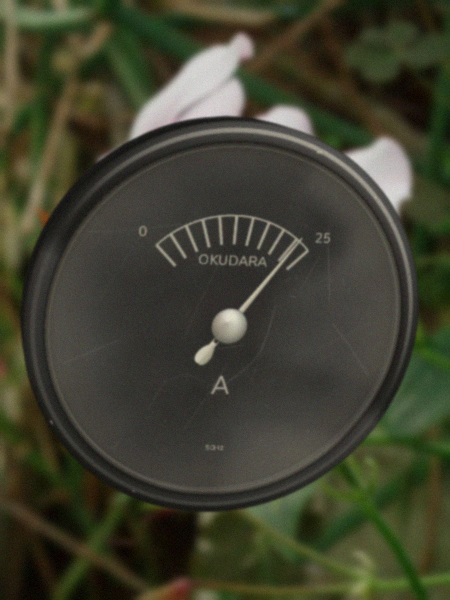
22.5
